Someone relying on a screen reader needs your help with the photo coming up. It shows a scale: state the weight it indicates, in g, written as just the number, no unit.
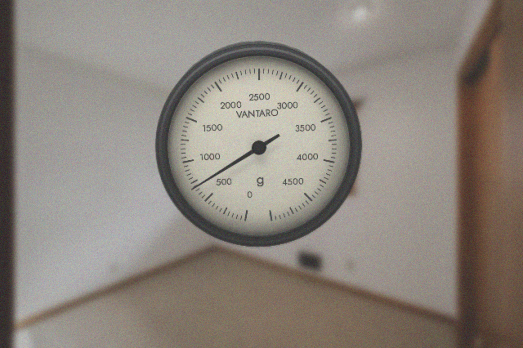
700
